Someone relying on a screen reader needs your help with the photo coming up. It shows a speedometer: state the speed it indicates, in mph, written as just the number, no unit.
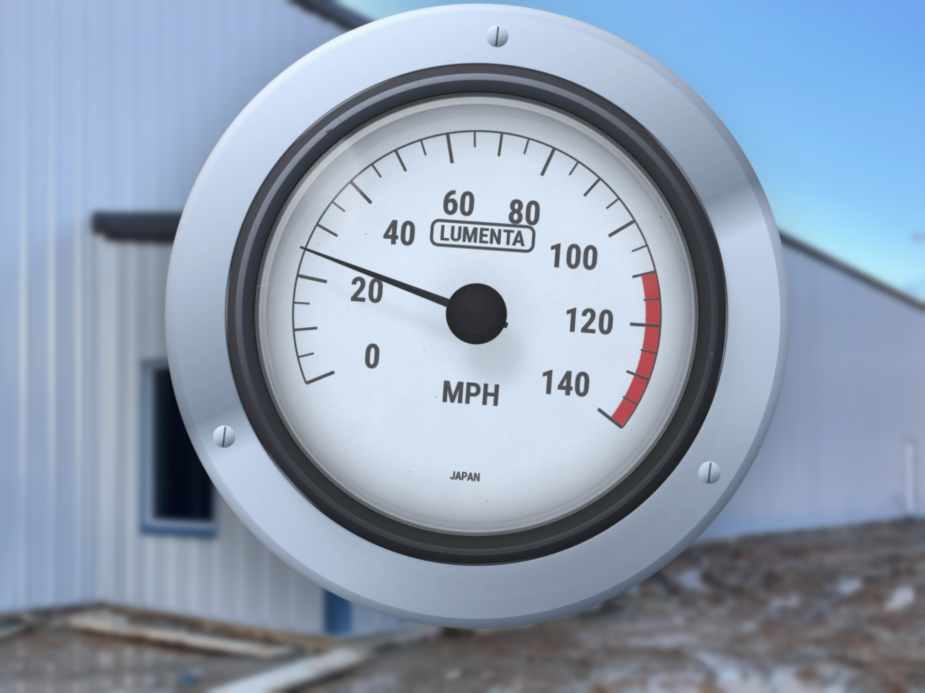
25
